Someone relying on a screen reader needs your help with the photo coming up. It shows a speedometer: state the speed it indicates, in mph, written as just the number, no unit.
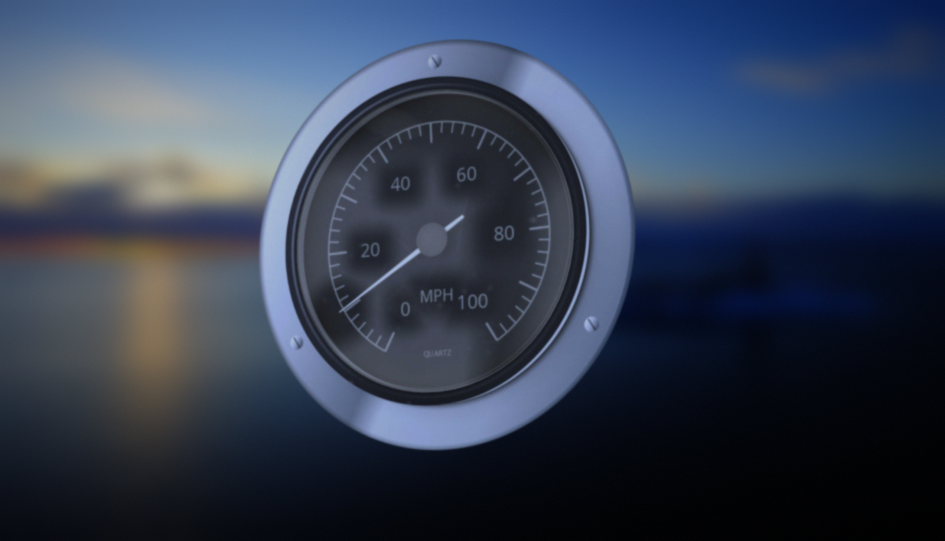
10
